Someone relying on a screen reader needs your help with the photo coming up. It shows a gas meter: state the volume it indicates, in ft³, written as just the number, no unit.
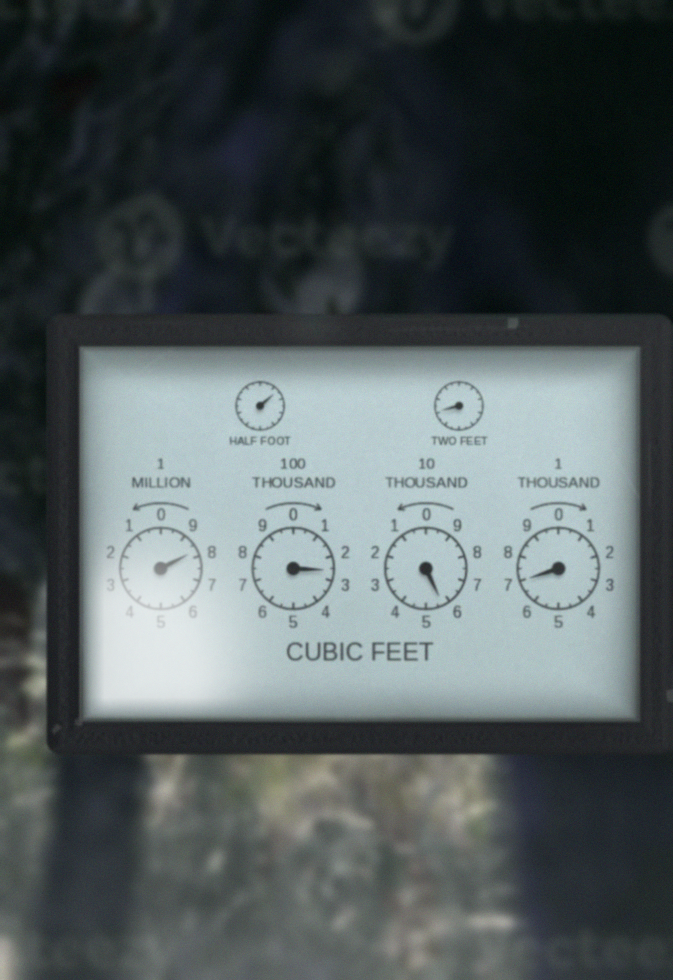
825700
